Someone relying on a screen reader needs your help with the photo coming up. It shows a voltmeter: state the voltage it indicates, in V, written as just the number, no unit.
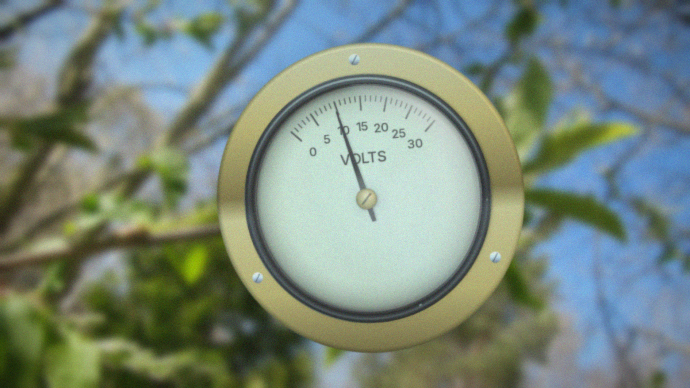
10
